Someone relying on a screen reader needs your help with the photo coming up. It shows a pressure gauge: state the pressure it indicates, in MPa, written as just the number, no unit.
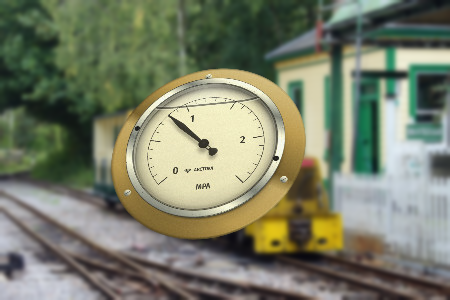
0.8
